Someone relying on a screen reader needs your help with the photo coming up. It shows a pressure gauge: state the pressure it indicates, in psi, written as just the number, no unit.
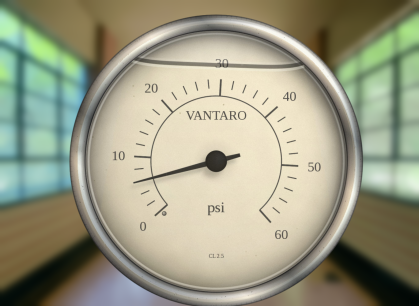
6
